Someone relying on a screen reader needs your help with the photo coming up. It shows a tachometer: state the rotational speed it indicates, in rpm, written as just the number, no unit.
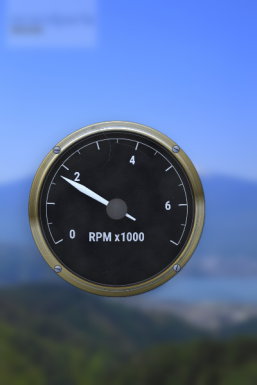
1750
